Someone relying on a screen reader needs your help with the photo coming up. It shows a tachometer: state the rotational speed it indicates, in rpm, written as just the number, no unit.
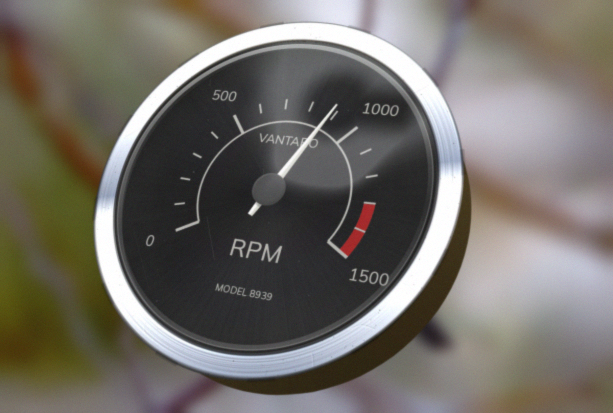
900
